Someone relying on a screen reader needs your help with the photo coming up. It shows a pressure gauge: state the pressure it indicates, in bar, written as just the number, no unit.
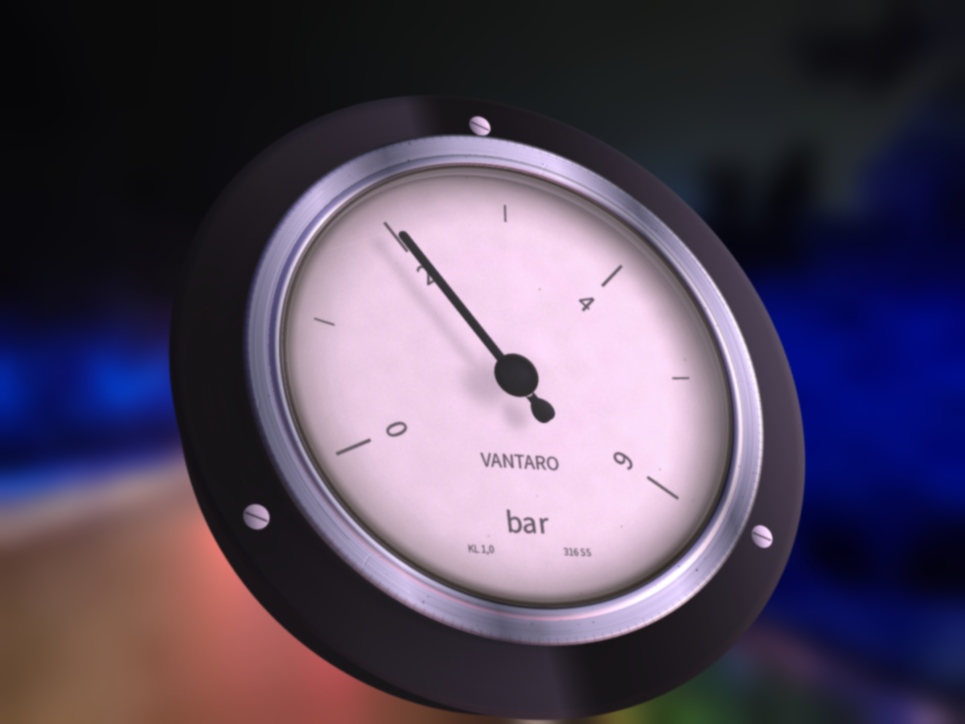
2
